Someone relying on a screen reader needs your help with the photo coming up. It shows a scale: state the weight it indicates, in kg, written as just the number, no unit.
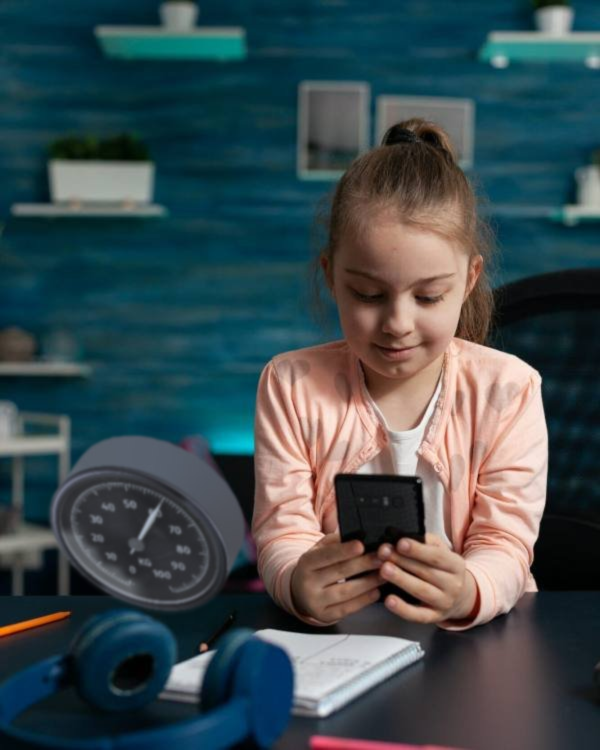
60
